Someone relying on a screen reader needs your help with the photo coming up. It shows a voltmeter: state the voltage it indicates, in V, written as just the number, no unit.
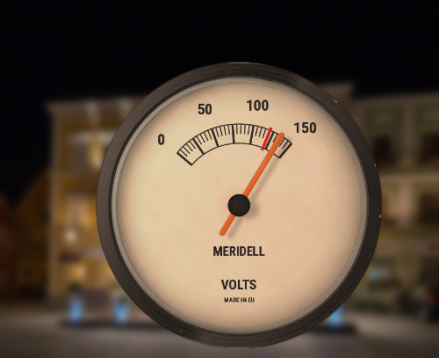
135
